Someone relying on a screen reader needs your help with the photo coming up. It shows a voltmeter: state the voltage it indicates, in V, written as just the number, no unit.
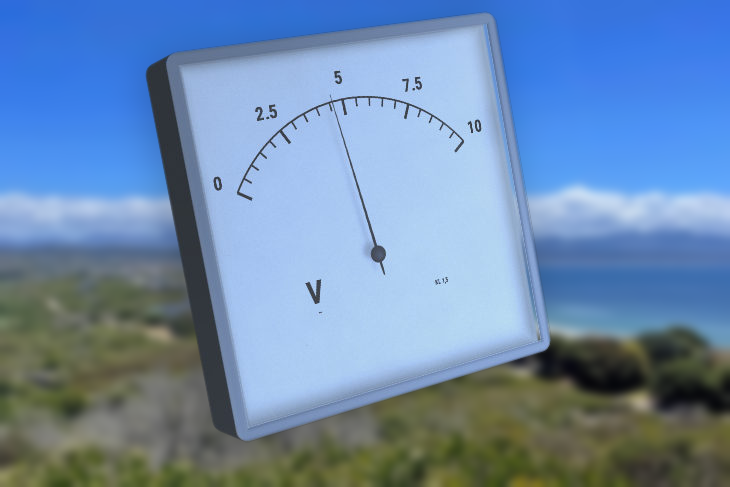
4.5
